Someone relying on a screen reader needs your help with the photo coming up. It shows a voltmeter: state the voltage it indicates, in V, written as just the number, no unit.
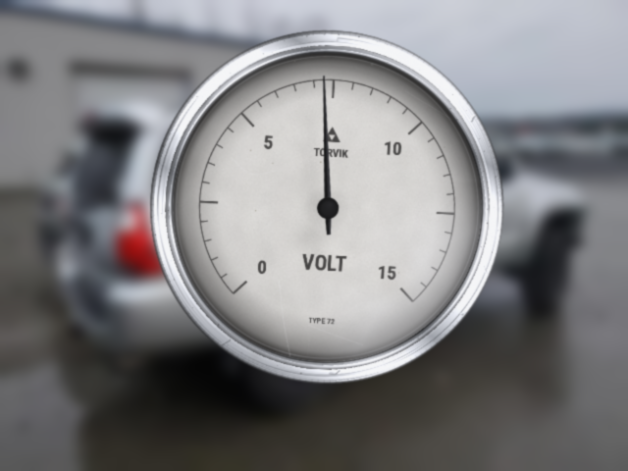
7.25
